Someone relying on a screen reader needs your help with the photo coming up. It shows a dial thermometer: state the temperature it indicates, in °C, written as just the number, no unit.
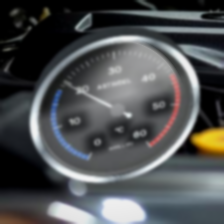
20
